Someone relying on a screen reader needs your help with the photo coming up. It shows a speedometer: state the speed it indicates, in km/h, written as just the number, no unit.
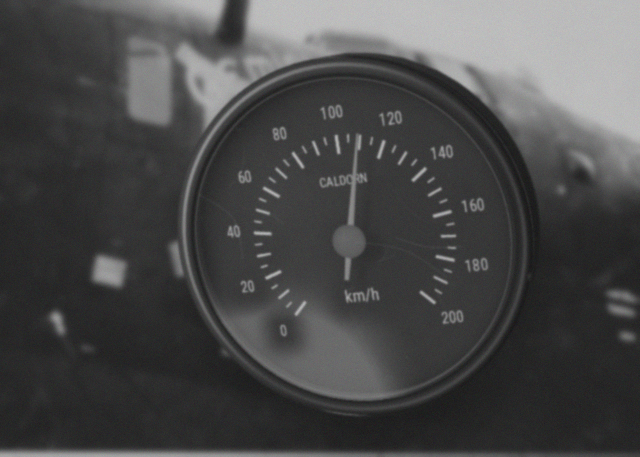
110
